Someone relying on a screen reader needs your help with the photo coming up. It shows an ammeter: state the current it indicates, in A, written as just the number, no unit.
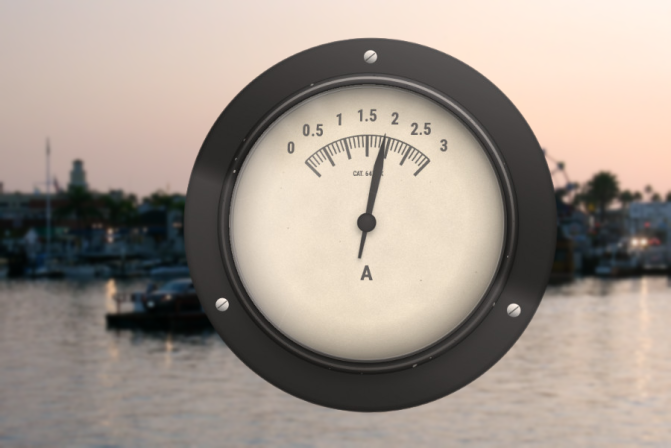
1.9
